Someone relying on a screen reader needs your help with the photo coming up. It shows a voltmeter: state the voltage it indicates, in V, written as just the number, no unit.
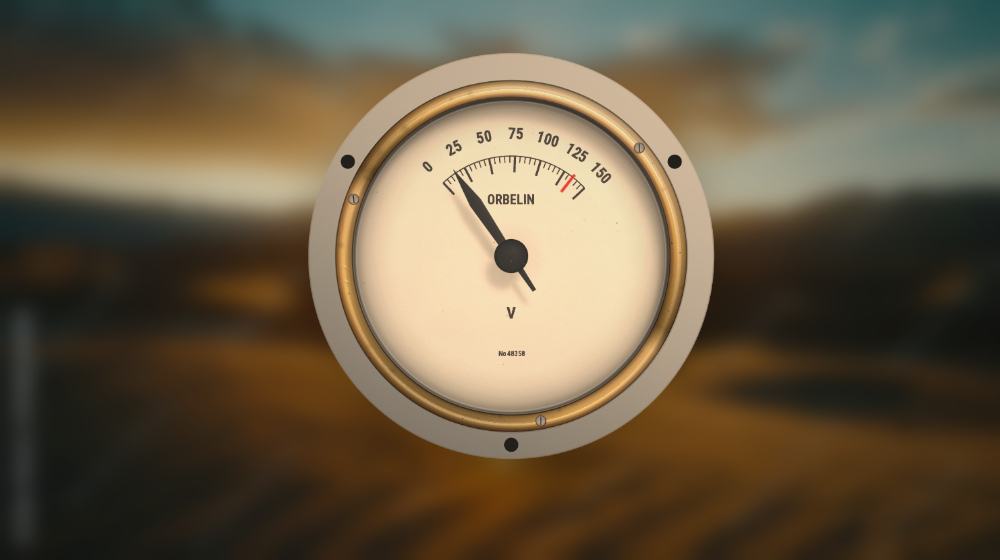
15
